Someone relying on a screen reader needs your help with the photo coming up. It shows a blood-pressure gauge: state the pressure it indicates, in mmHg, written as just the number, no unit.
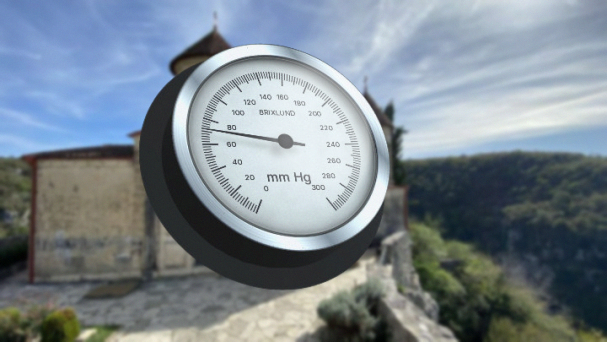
70
